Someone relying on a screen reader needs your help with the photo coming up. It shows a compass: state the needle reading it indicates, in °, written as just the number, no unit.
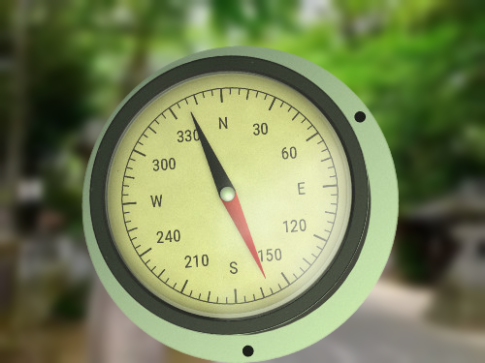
160
